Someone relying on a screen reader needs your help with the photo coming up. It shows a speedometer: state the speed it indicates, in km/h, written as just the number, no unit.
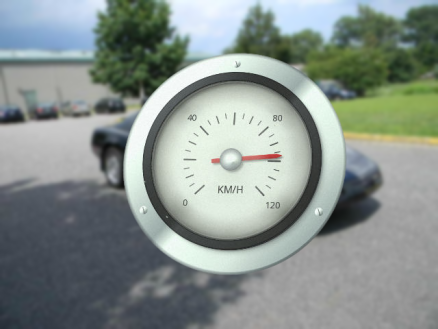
97.5
